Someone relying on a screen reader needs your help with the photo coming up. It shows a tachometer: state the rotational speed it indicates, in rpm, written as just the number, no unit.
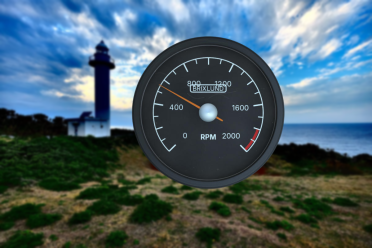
550
